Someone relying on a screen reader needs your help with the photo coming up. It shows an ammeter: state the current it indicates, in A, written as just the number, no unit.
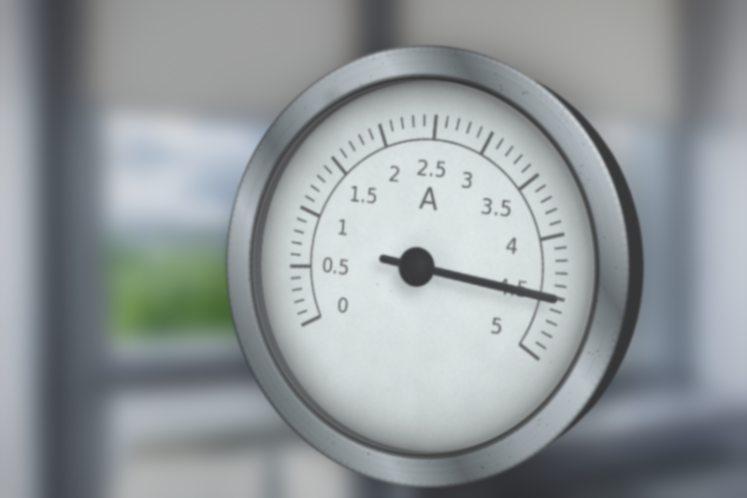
4.5
